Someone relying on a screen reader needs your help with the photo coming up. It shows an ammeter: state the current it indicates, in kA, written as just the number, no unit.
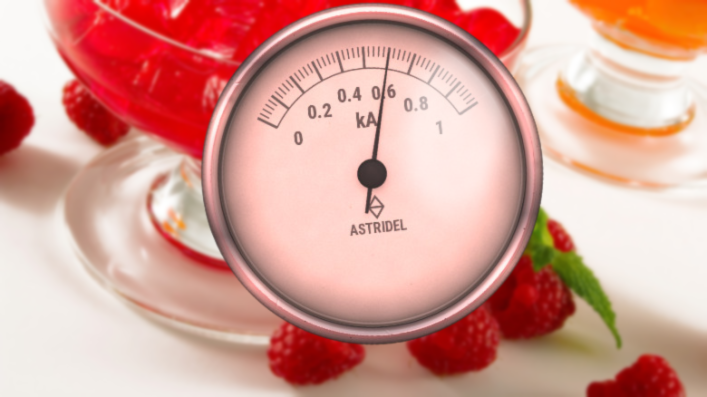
0.6
